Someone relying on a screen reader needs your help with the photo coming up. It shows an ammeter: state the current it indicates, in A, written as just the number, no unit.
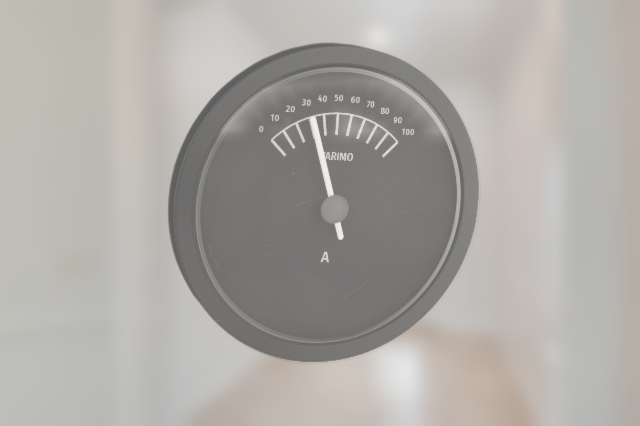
30
